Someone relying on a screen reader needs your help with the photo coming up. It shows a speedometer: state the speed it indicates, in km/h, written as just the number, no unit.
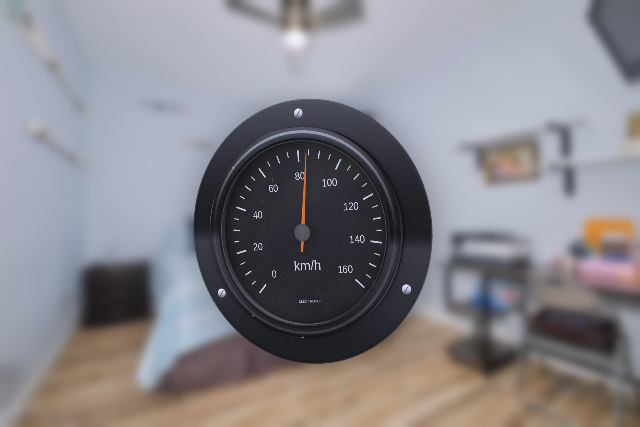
85
